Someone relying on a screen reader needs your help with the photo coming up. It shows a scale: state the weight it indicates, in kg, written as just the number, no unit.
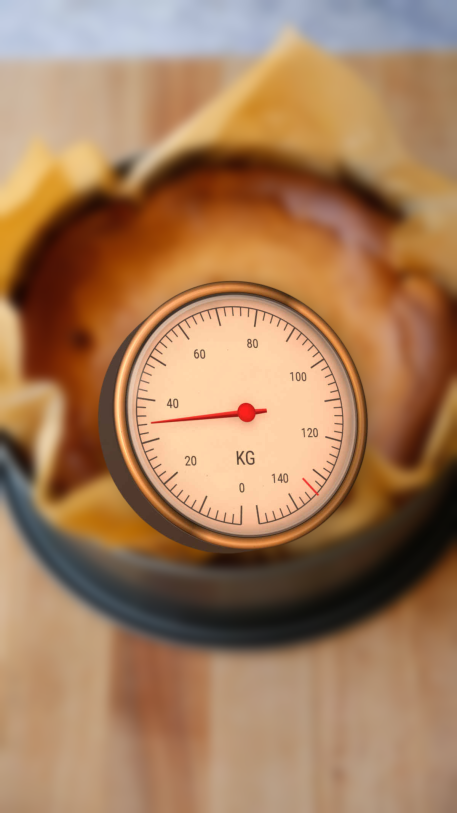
34
